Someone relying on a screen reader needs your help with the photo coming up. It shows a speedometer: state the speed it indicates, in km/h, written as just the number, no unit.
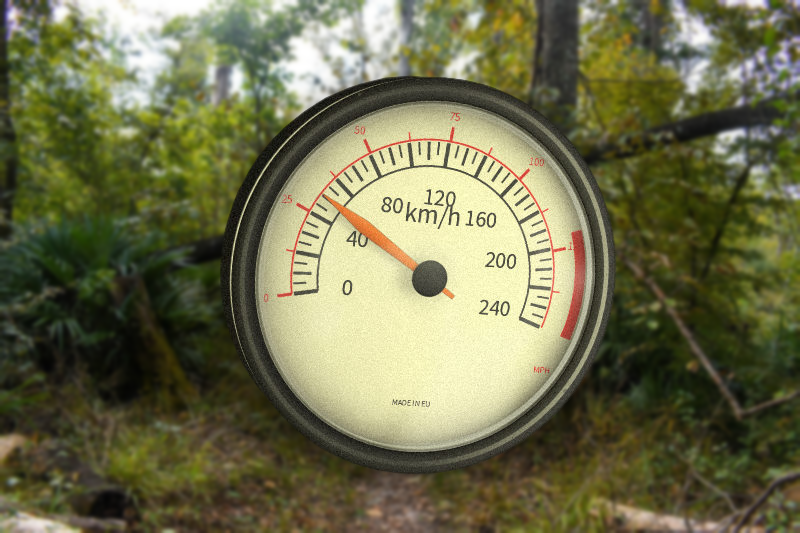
50
